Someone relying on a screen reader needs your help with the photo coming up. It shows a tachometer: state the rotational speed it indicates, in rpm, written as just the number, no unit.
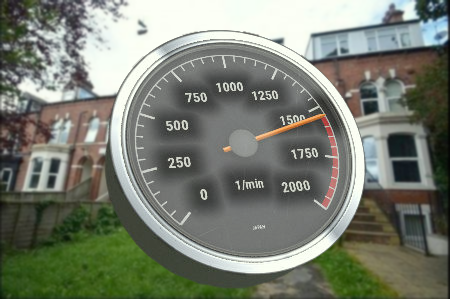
1550
